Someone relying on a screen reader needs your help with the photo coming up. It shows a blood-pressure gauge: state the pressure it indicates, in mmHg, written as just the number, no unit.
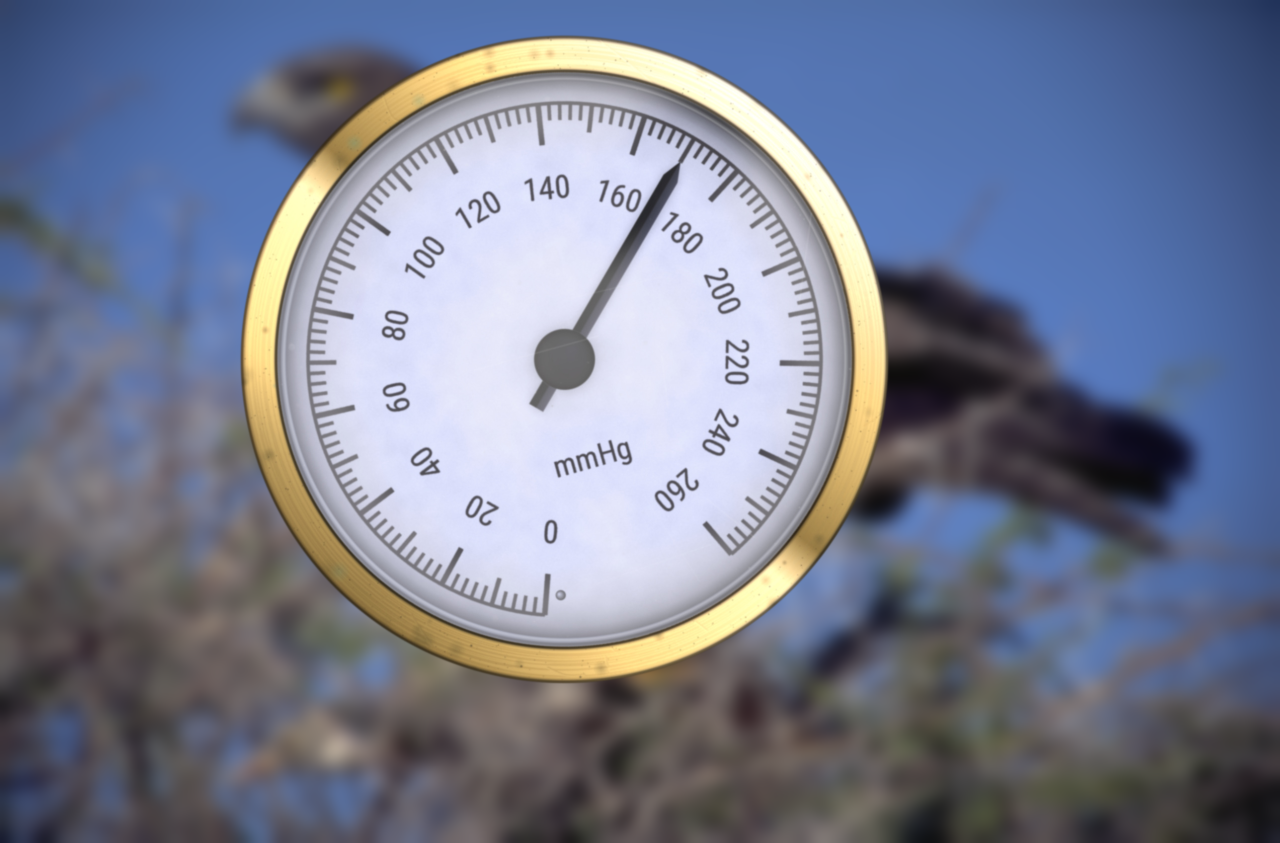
170
